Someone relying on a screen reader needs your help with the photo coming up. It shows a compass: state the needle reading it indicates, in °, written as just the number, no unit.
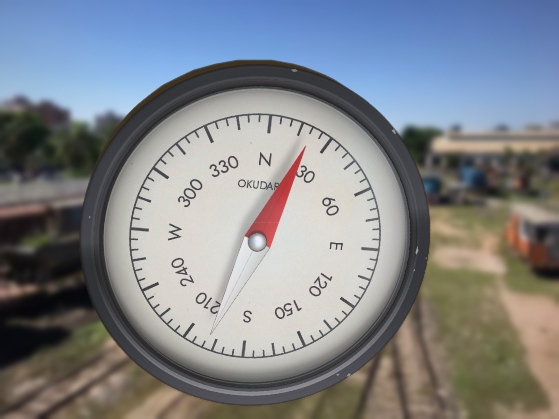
20
